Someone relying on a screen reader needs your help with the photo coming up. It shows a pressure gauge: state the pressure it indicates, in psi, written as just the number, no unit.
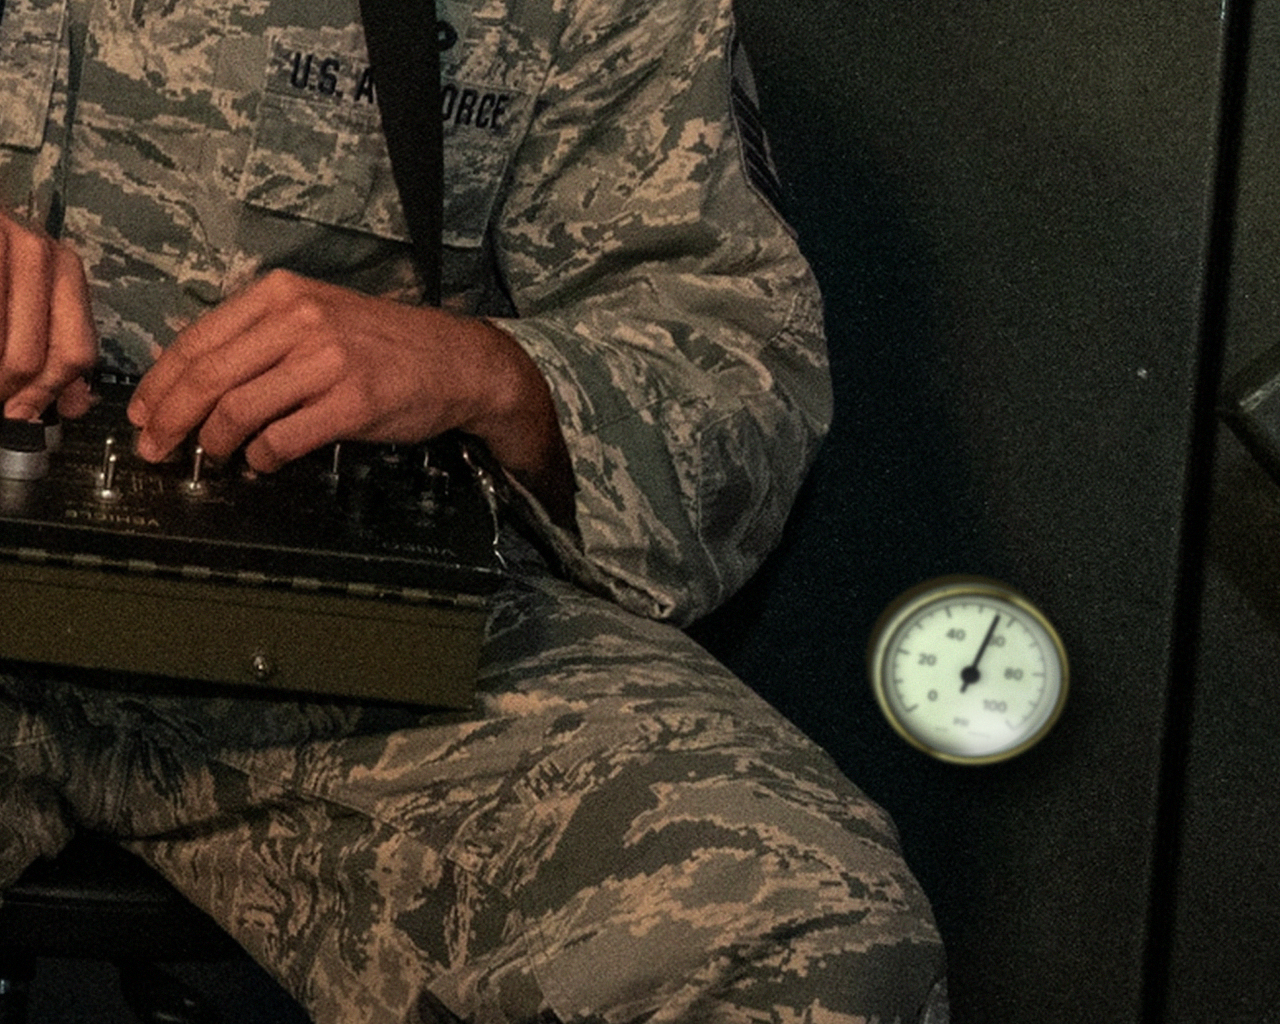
55
